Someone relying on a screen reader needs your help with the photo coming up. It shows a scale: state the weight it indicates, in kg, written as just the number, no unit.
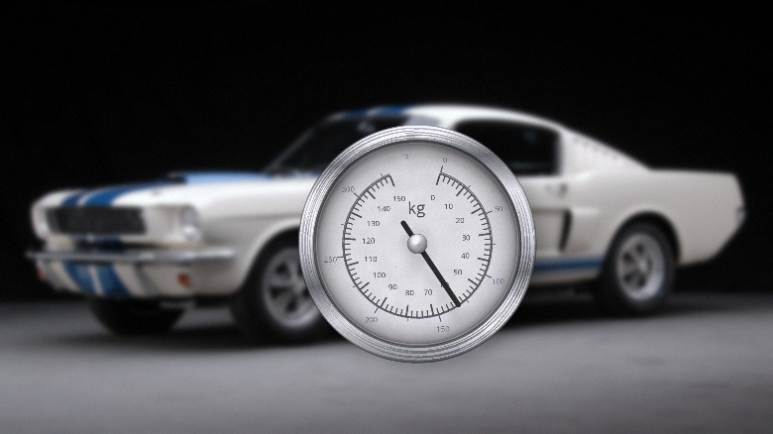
60
